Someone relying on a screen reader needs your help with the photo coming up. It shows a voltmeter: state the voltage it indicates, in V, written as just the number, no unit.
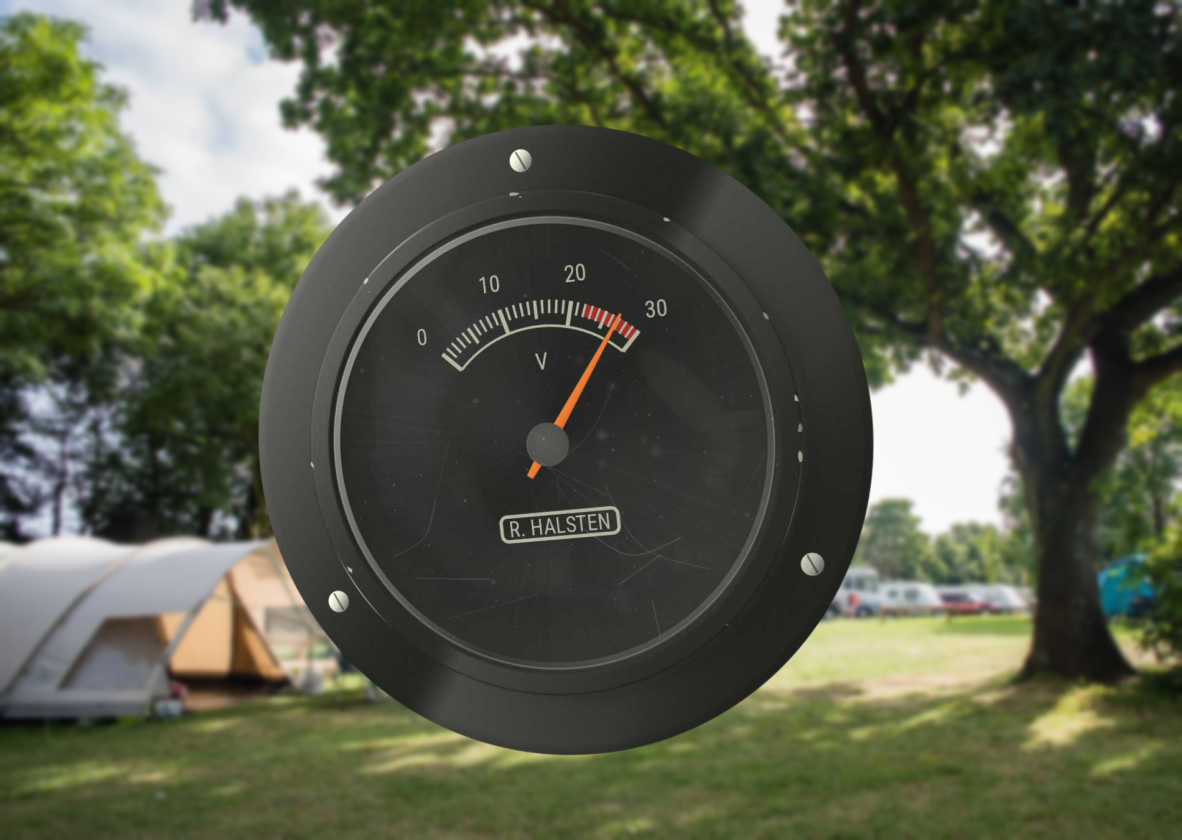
27
